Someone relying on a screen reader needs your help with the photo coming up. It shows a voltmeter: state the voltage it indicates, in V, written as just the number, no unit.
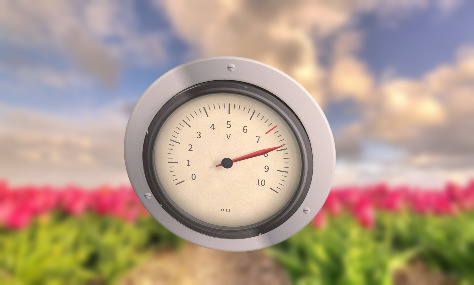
7.8
